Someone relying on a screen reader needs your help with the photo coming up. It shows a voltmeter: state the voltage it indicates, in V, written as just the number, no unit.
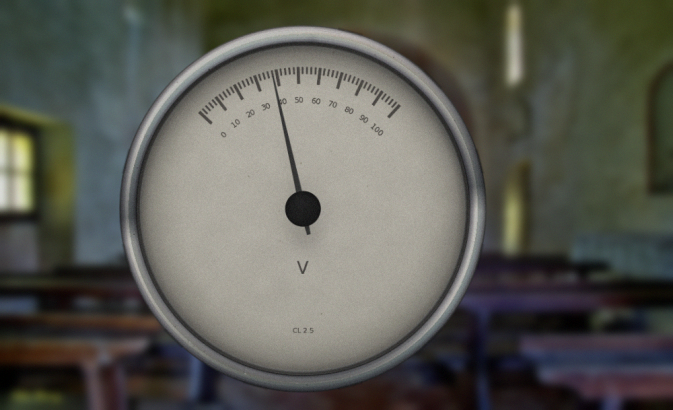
38
